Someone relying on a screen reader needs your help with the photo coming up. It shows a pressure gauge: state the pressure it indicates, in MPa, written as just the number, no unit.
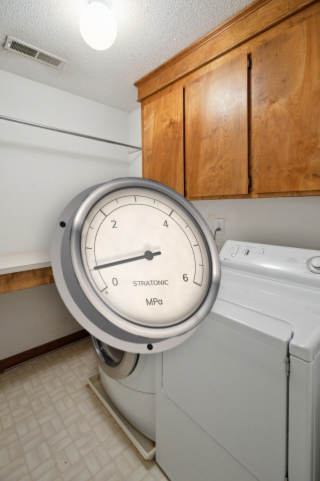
0.5
